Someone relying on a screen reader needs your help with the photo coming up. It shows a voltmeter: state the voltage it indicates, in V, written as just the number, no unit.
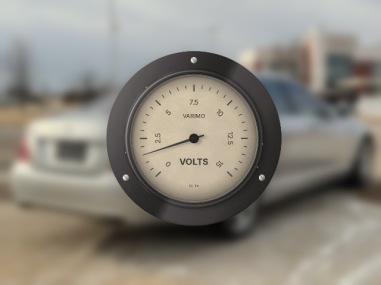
1.5
